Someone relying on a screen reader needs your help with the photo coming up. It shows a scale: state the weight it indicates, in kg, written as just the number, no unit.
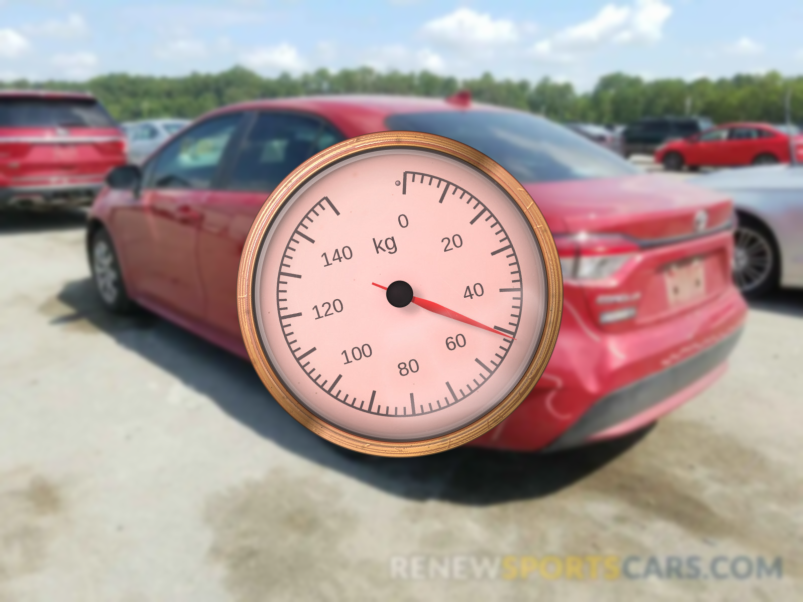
51
